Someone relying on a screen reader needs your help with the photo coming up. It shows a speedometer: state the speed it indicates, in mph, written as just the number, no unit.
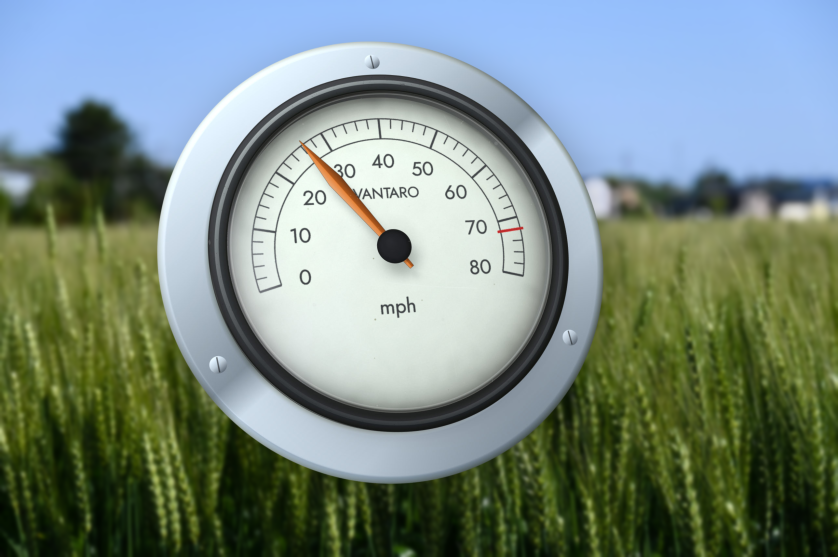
26
